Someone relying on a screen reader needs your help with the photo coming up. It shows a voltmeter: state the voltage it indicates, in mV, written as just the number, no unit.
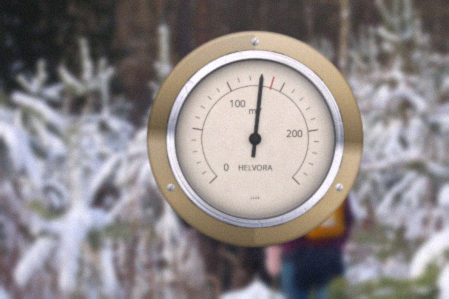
130
